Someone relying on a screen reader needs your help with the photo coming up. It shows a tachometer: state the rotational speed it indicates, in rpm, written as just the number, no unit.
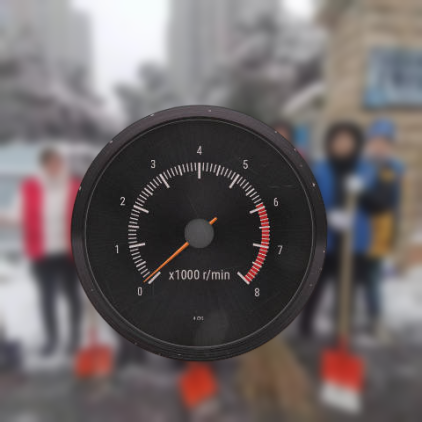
100
